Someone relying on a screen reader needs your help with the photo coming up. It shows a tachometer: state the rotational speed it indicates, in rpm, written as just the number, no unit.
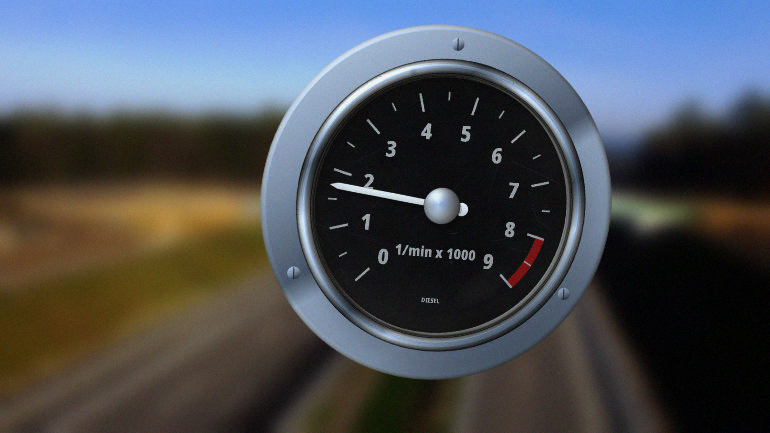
1750
